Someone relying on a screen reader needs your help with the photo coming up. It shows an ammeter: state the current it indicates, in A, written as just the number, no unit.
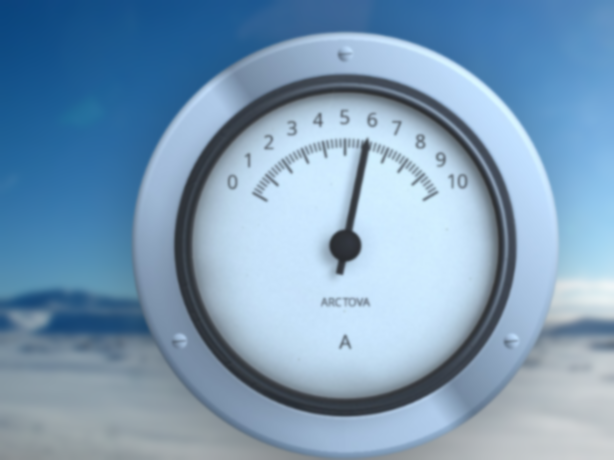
6
